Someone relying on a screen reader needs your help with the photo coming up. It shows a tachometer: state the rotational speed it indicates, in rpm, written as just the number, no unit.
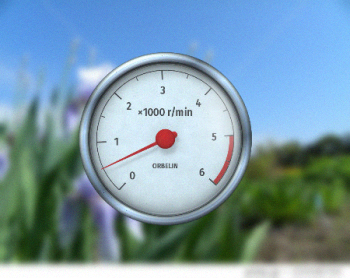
500
